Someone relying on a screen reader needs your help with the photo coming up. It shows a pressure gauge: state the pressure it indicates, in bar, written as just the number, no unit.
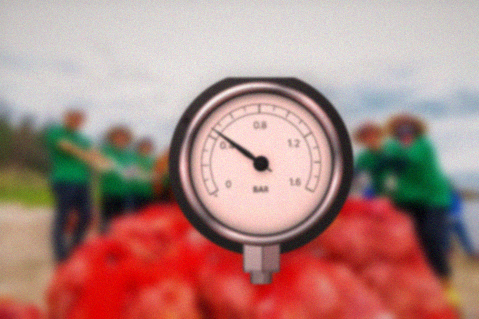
0.45
